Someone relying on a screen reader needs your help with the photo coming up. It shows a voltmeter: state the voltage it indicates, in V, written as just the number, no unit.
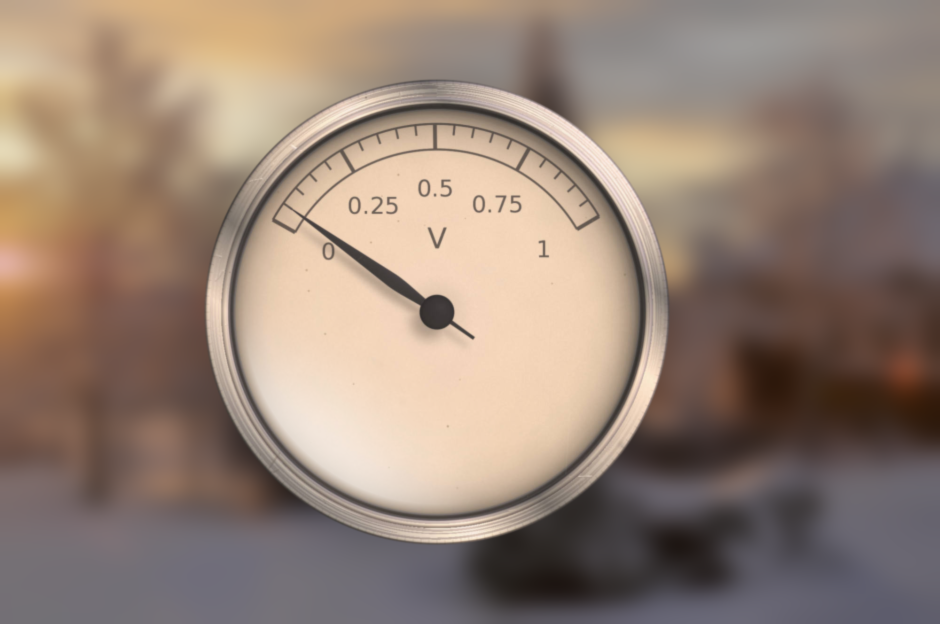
0.05
